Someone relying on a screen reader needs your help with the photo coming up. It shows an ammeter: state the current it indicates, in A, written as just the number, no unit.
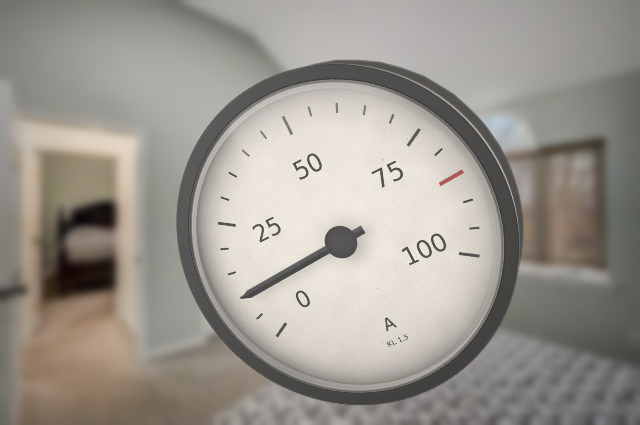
10
